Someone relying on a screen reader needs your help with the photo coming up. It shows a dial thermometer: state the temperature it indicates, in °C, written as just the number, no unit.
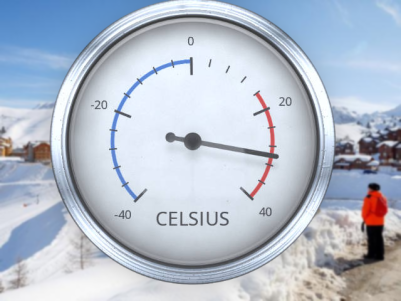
30
